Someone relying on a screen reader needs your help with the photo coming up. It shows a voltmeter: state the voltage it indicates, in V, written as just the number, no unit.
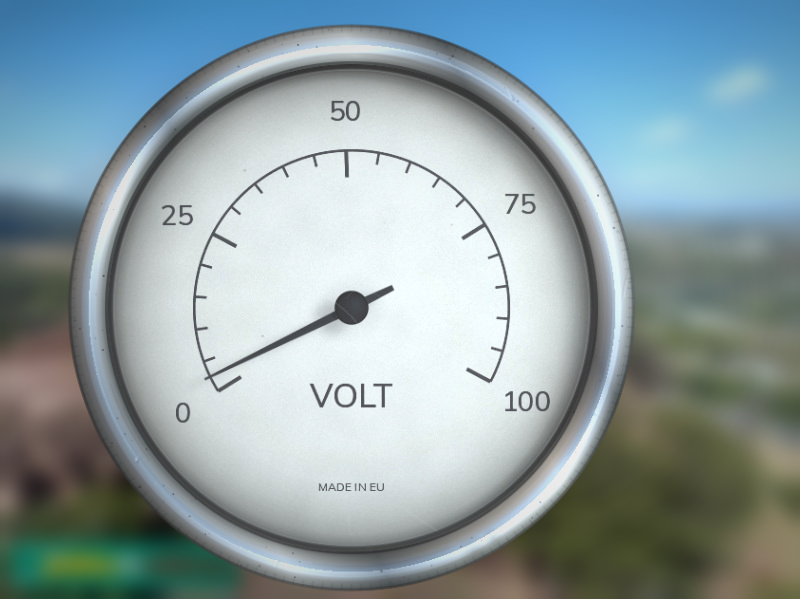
2.5
